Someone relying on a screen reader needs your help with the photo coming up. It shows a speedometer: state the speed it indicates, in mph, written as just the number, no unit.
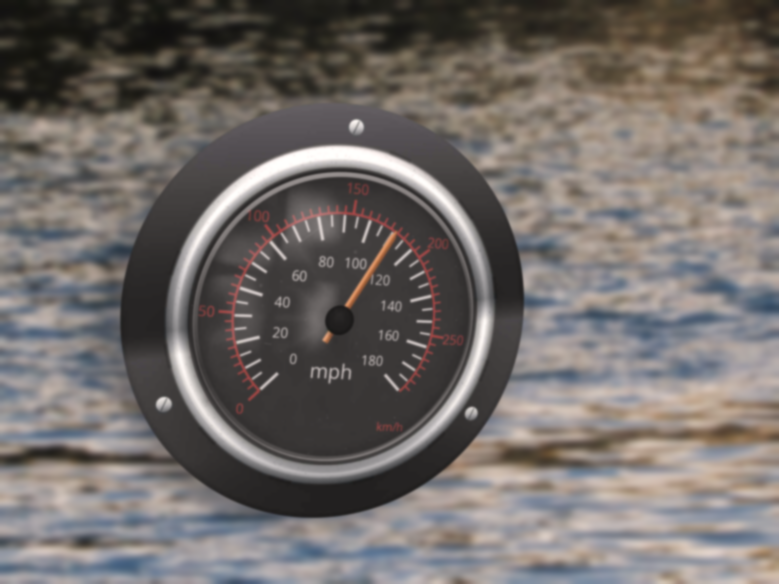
110
